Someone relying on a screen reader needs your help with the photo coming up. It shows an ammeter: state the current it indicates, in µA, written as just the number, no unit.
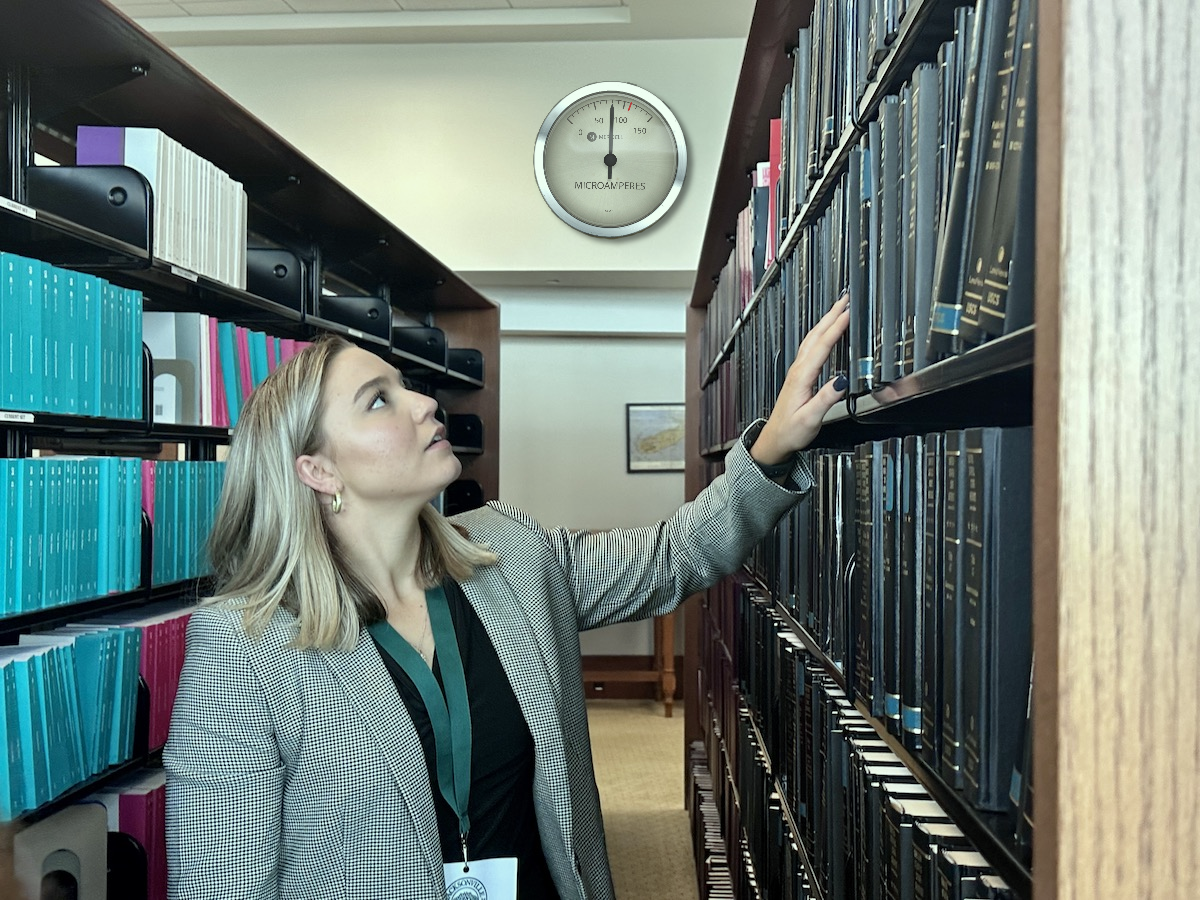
80
